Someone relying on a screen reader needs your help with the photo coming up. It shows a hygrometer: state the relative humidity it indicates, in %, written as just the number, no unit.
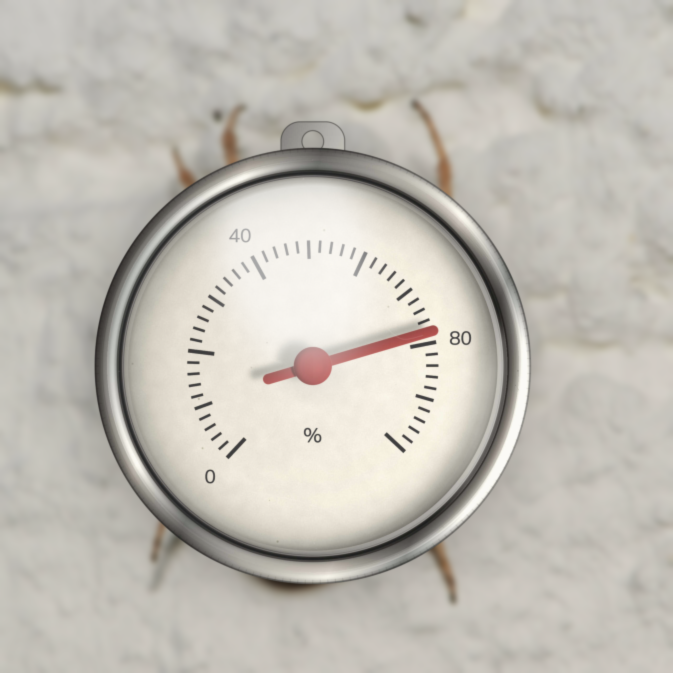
78
